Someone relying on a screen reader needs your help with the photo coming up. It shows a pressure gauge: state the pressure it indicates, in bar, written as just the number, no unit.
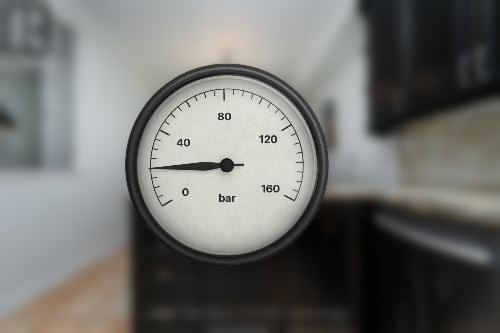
20
